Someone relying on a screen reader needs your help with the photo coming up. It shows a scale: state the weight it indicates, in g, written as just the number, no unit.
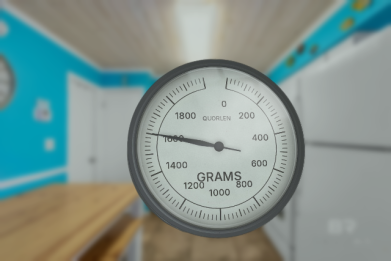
1600
